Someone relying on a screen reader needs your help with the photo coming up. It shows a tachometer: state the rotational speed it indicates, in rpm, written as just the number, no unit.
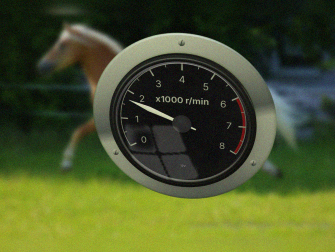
1750
